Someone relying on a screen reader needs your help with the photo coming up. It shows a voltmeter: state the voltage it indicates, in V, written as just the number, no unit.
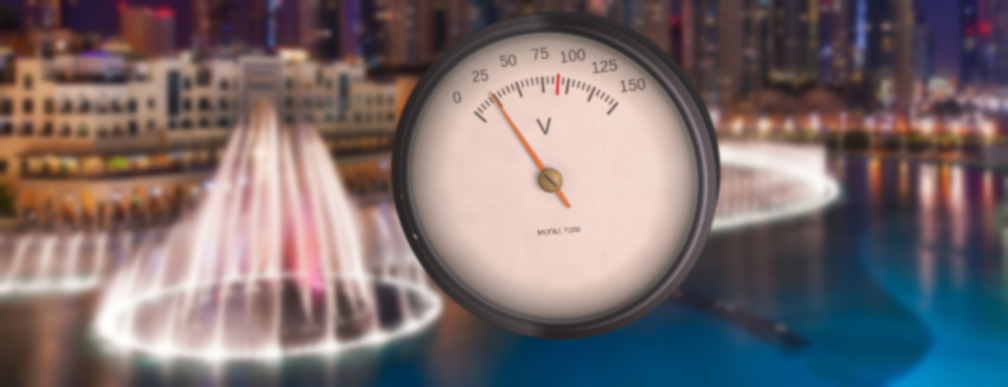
25
